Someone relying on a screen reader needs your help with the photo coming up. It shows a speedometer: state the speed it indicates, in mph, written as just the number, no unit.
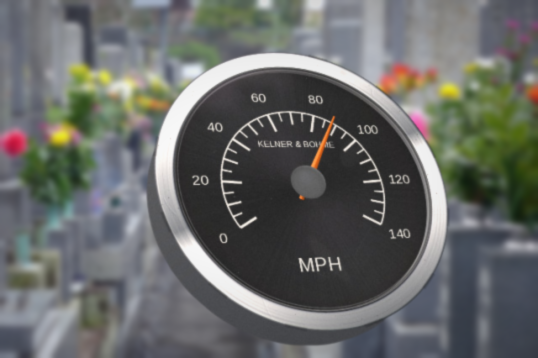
87.5
